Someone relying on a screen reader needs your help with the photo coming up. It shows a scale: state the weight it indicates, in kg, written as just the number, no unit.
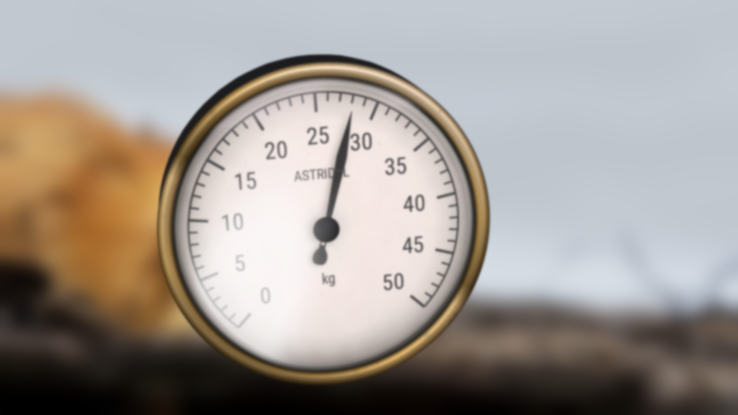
28
